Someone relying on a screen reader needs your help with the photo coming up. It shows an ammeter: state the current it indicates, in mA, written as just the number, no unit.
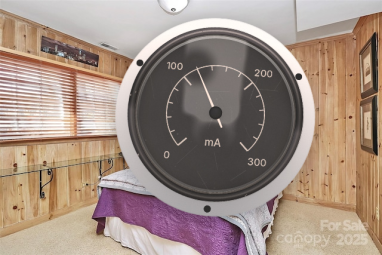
120
